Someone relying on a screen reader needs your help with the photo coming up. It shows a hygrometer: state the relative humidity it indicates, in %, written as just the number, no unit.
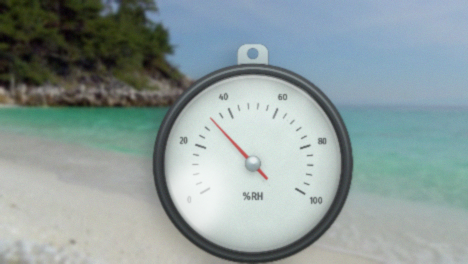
32
